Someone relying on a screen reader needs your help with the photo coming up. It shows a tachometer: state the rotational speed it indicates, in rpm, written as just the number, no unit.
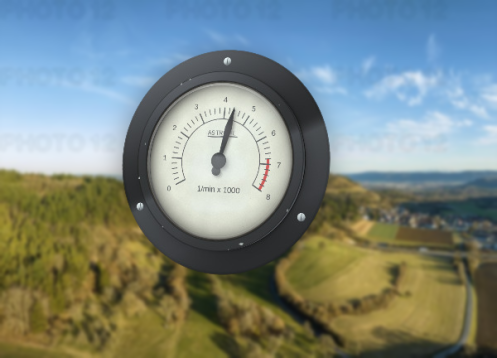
4400
